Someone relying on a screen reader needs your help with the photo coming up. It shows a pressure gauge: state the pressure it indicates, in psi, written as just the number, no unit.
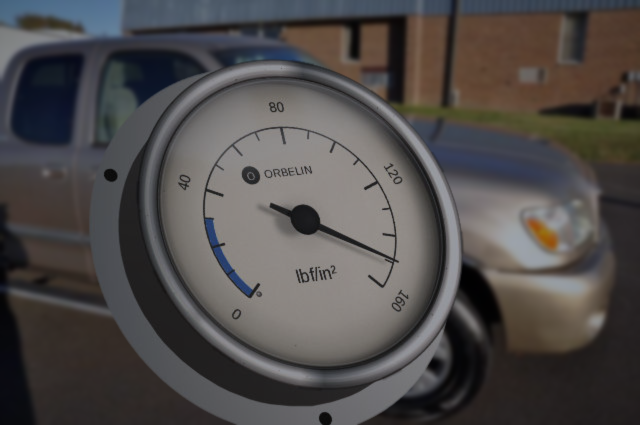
150
